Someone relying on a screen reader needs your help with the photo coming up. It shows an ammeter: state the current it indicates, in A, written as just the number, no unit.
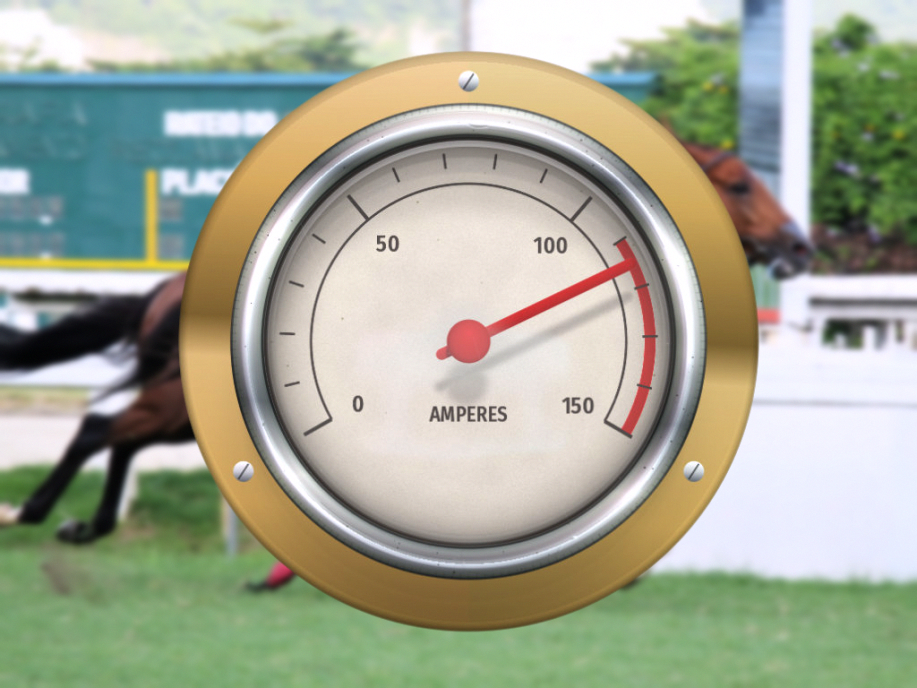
115
